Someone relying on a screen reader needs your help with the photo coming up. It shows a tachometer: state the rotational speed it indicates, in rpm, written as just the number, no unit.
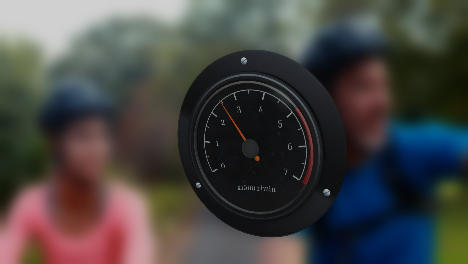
2500
